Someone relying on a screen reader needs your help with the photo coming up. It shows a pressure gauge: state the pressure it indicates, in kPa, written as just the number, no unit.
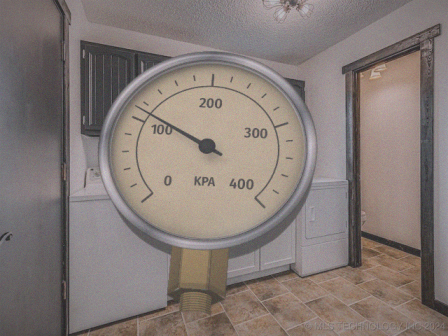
110
